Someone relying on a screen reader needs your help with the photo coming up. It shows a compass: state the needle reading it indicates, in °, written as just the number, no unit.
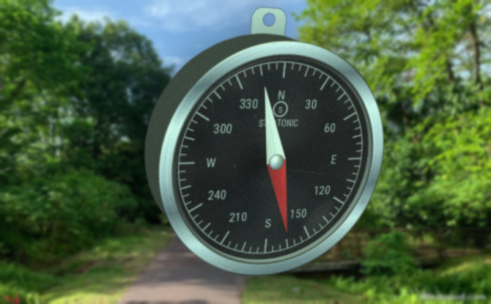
165
